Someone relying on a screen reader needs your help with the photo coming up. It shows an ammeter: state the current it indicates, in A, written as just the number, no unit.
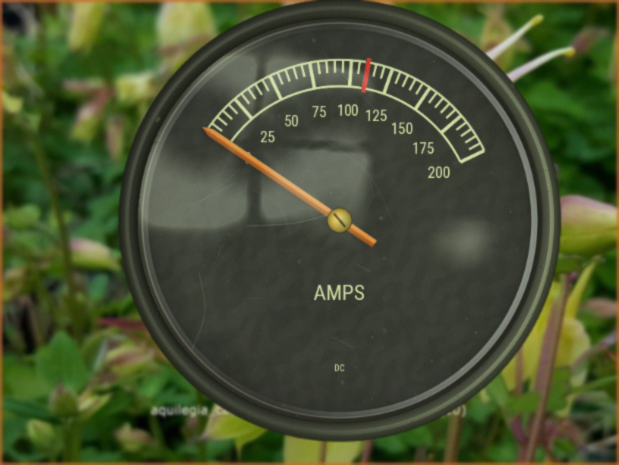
0
